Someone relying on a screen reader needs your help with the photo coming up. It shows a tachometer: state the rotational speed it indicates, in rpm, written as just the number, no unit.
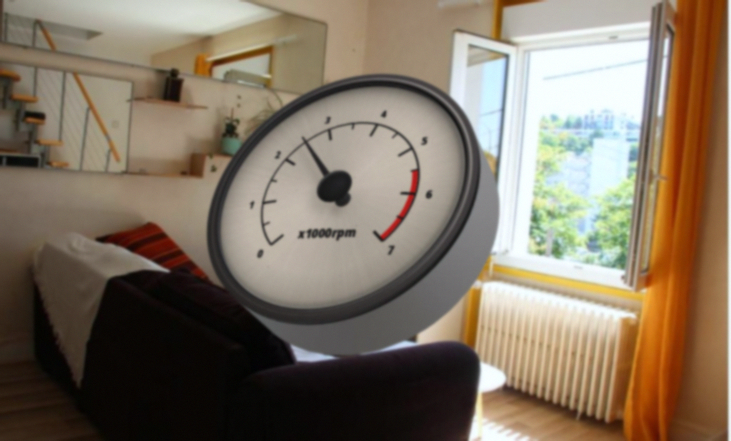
2500
